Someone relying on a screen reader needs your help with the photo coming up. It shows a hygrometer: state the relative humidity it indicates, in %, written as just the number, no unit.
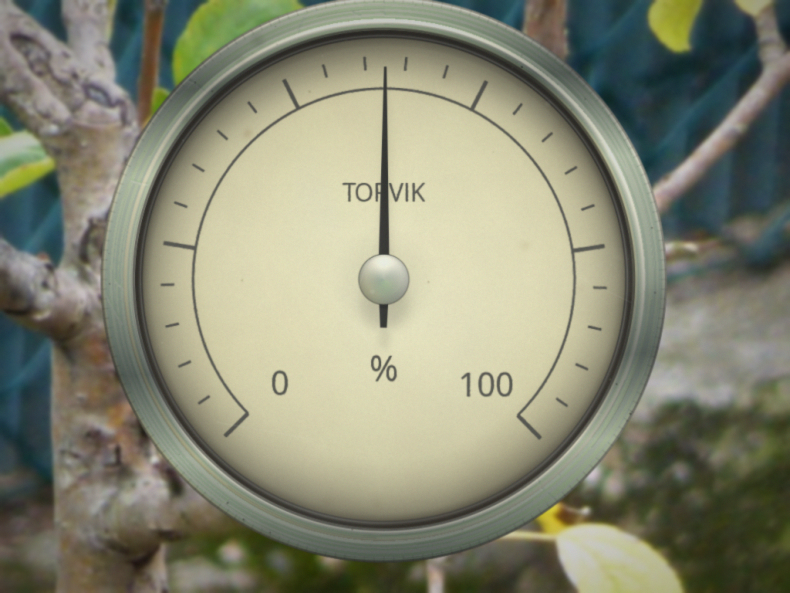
50
